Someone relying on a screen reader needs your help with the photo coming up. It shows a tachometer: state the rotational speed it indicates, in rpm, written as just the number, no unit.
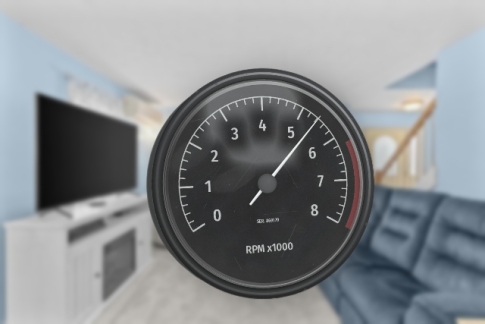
5400
